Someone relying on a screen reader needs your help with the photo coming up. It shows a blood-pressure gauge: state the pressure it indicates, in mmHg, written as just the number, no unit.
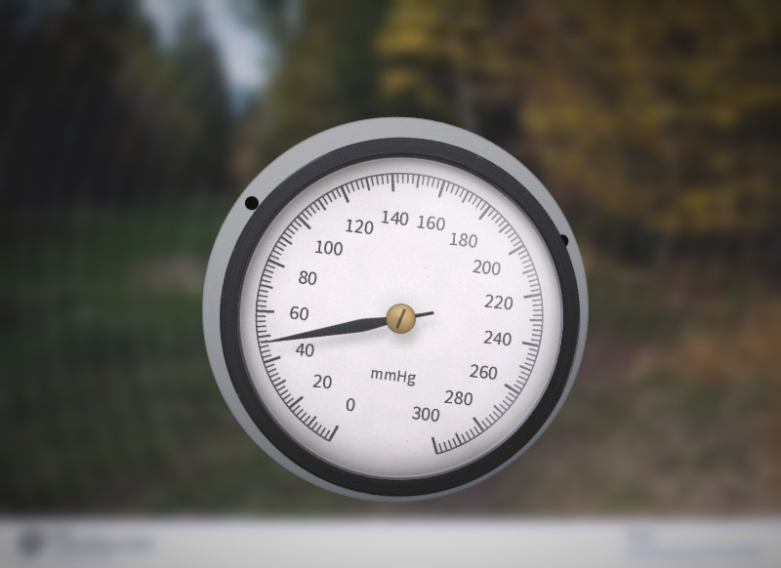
48
